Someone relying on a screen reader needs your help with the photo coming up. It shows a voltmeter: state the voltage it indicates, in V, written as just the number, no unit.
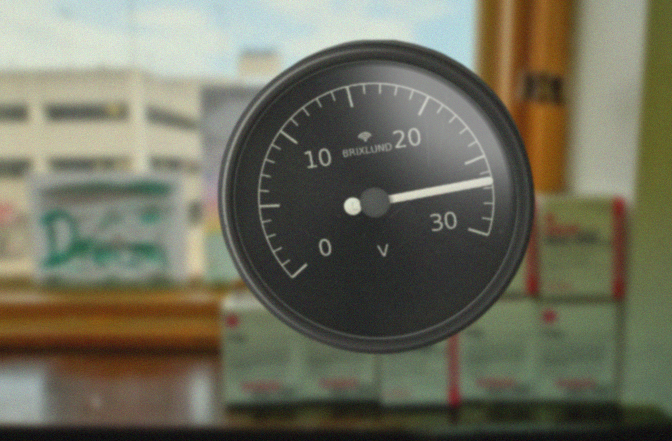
26.5
